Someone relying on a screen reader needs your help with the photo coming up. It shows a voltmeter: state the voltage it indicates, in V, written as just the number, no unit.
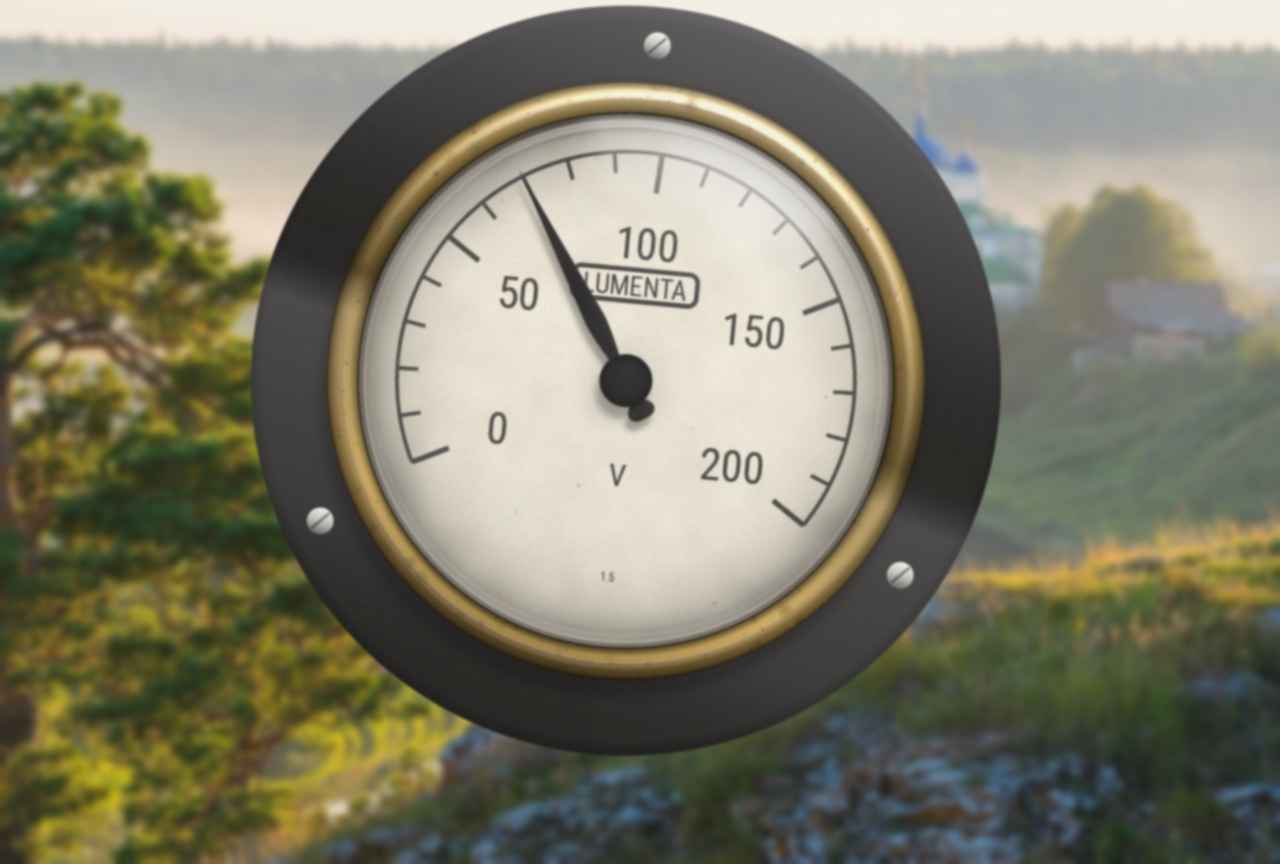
70
